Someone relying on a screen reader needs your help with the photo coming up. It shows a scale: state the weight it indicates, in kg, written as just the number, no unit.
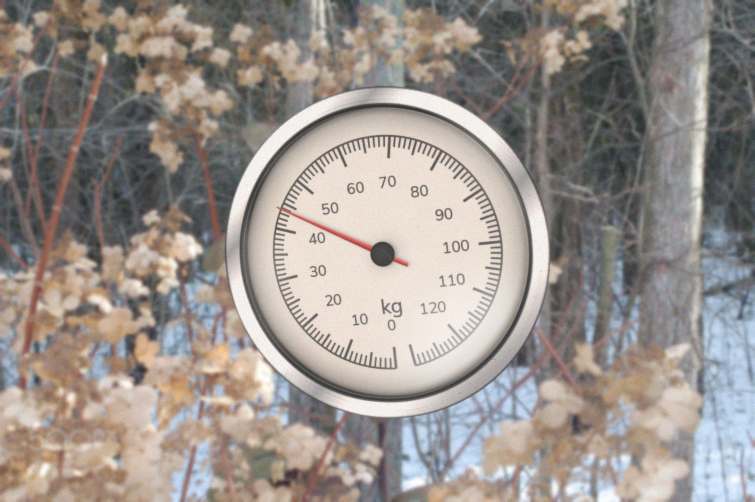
44
